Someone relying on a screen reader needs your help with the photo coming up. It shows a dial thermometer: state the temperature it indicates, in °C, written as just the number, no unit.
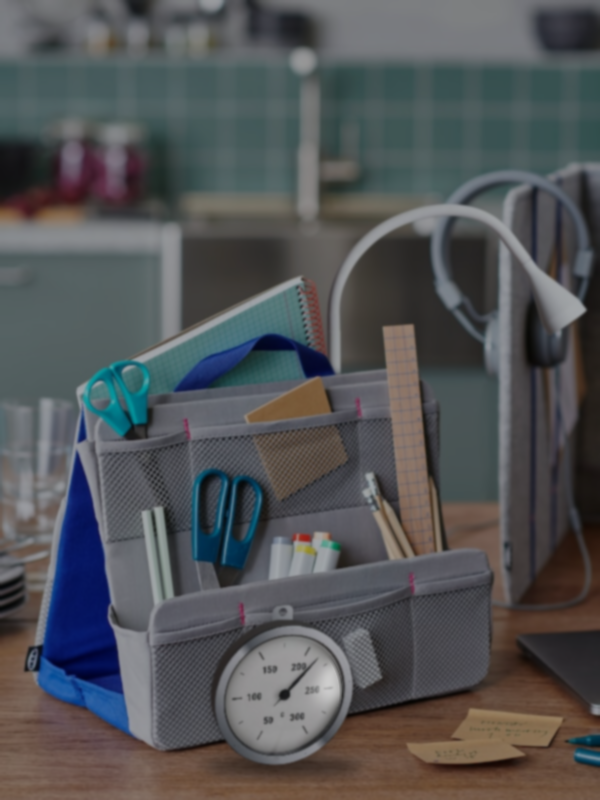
212.5
